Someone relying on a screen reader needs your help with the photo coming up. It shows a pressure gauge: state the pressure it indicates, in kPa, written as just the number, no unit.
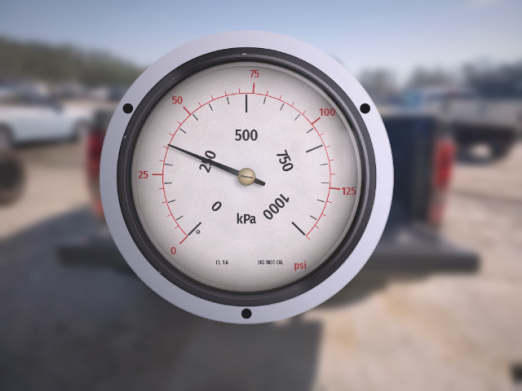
250
